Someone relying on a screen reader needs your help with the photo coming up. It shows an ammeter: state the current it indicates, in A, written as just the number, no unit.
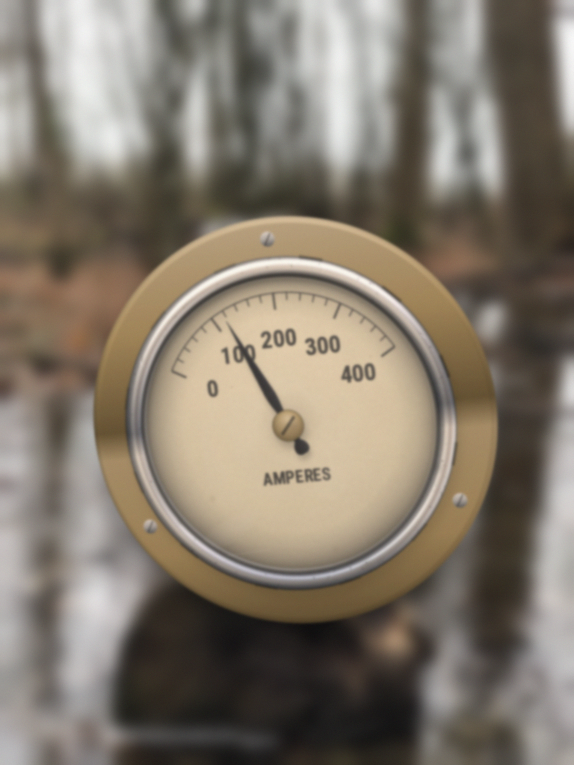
120
